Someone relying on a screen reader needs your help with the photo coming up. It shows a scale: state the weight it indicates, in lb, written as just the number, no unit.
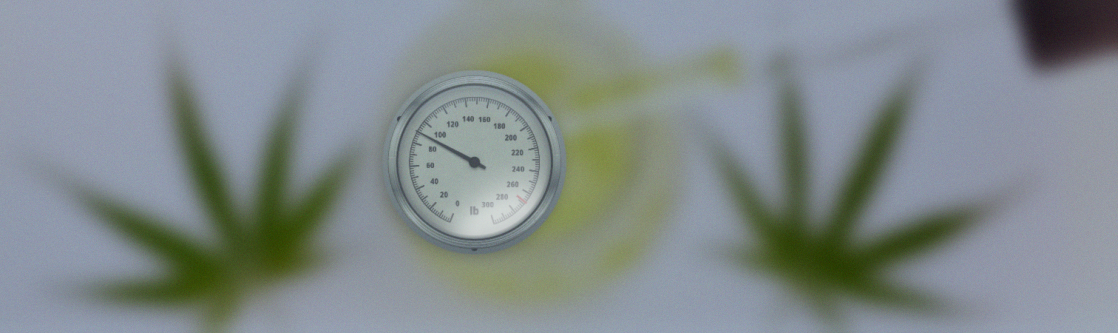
90
